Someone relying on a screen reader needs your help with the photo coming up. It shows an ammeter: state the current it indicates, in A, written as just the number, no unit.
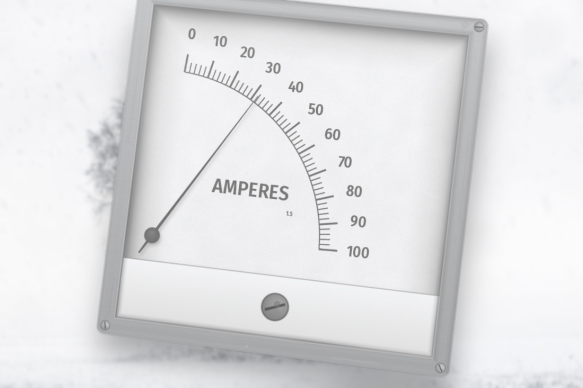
32
